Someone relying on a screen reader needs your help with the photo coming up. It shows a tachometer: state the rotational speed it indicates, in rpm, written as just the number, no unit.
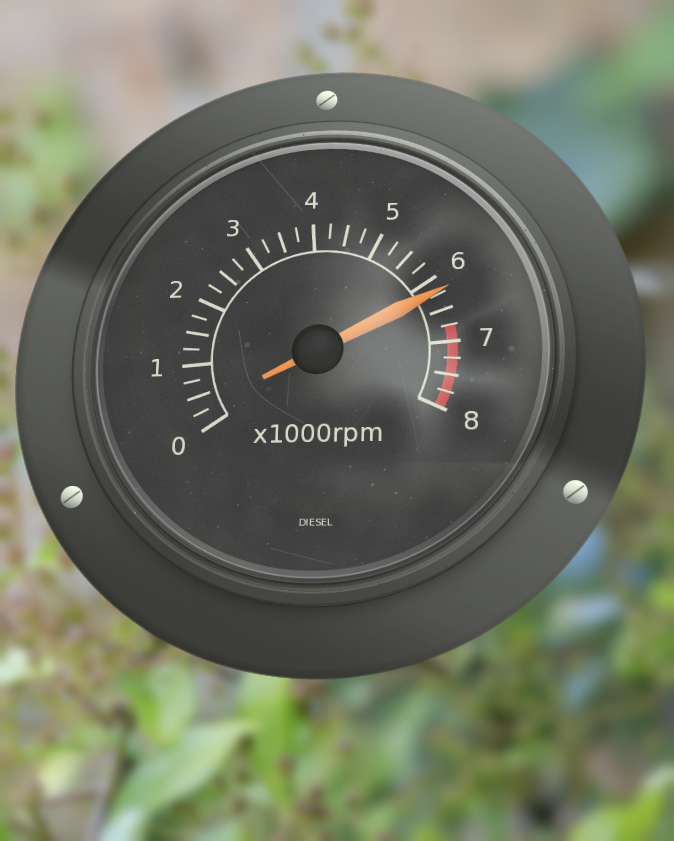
6250
